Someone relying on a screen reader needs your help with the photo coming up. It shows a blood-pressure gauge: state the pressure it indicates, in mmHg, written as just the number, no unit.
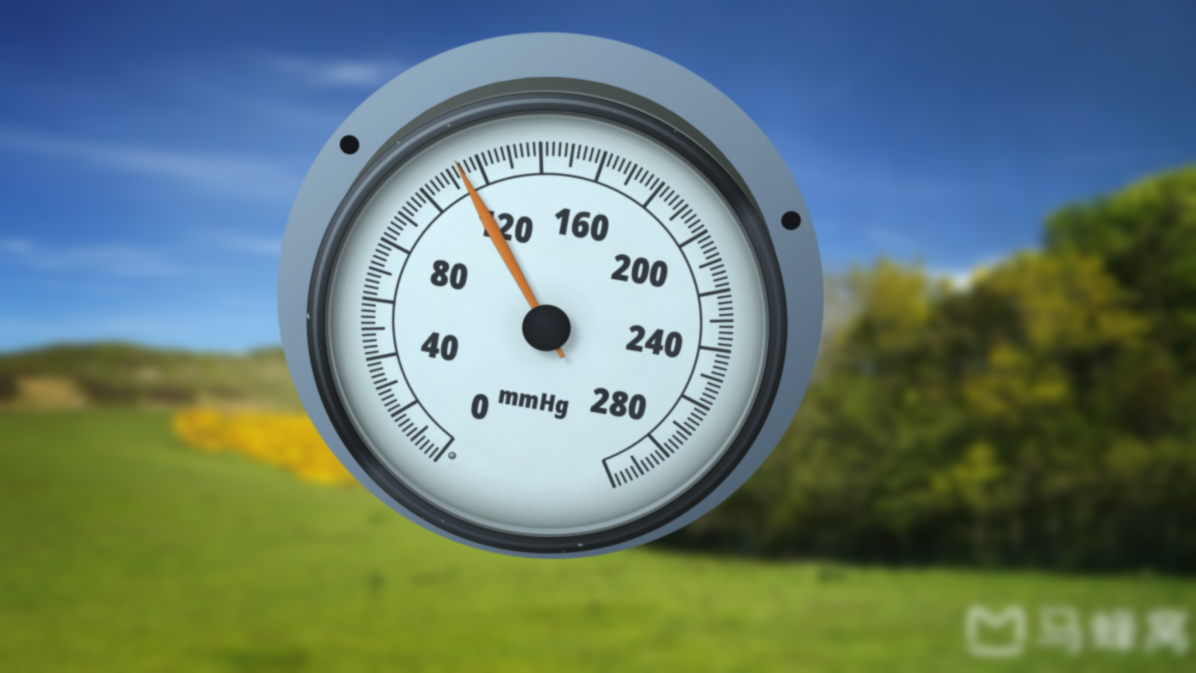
114
